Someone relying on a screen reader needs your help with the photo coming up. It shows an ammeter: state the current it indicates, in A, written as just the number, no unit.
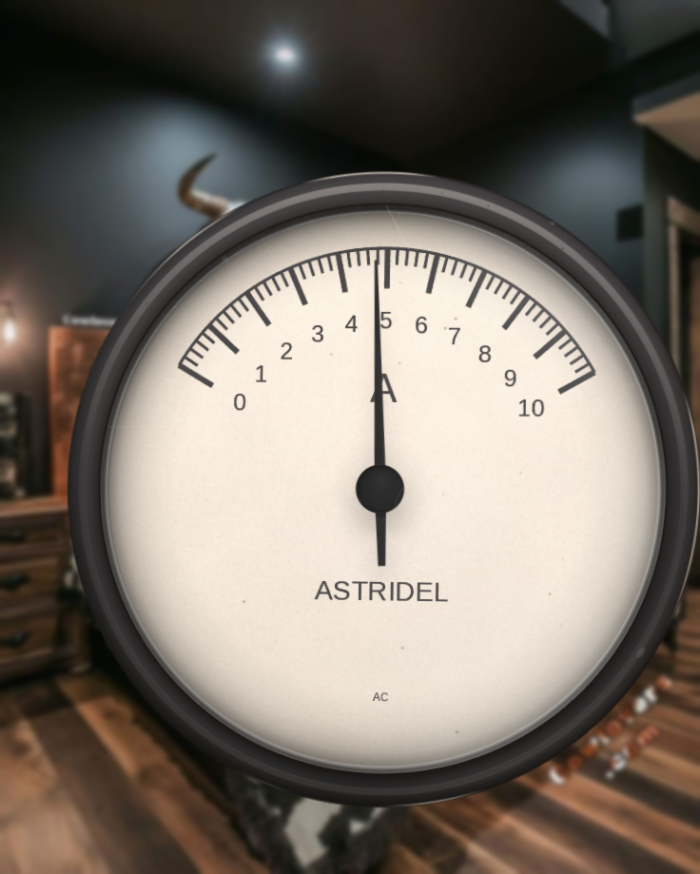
4.8
